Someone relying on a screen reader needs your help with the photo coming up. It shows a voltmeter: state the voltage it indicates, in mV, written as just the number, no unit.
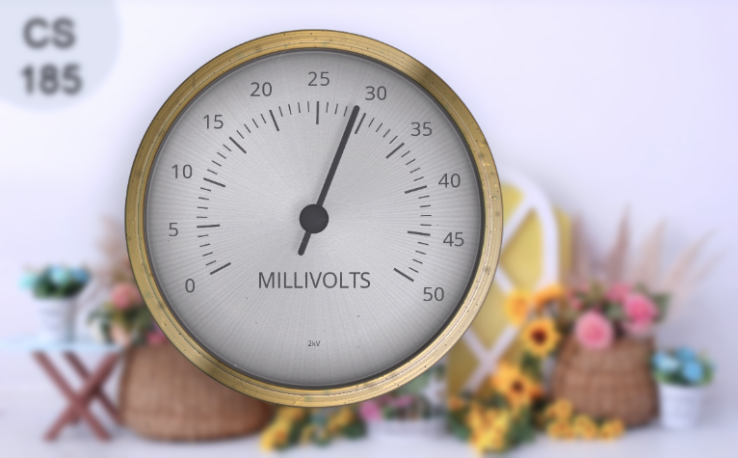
29
